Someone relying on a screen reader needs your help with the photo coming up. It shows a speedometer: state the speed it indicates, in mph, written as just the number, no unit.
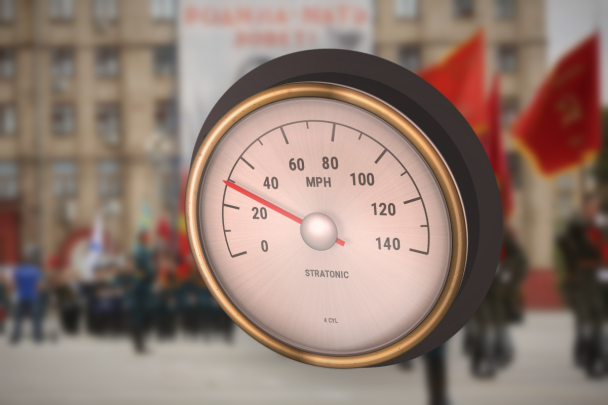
30
